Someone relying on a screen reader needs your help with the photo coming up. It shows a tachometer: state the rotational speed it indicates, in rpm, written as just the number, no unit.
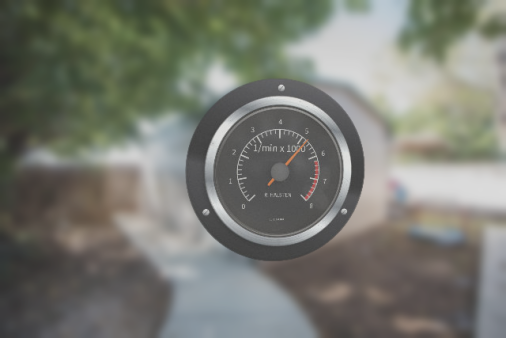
5200
